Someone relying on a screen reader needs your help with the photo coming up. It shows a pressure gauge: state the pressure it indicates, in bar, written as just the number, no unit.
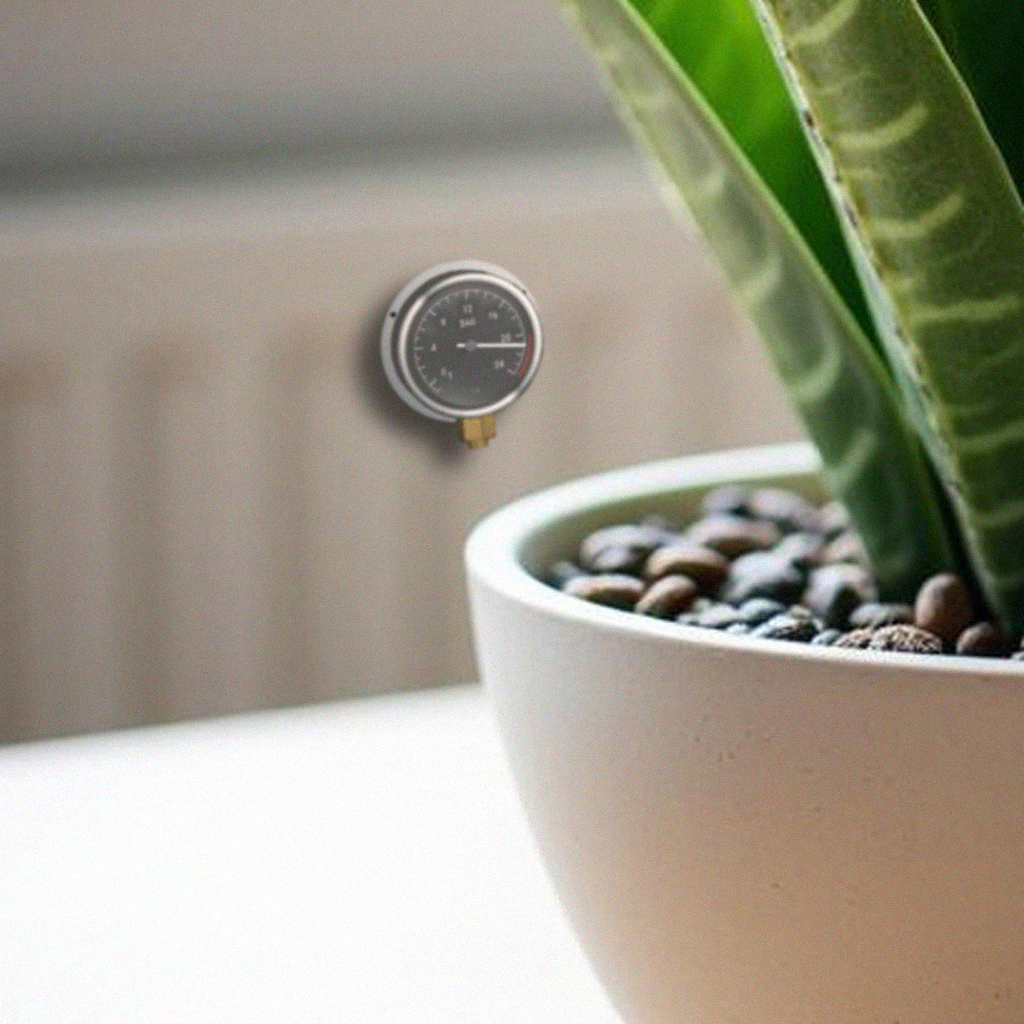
21
